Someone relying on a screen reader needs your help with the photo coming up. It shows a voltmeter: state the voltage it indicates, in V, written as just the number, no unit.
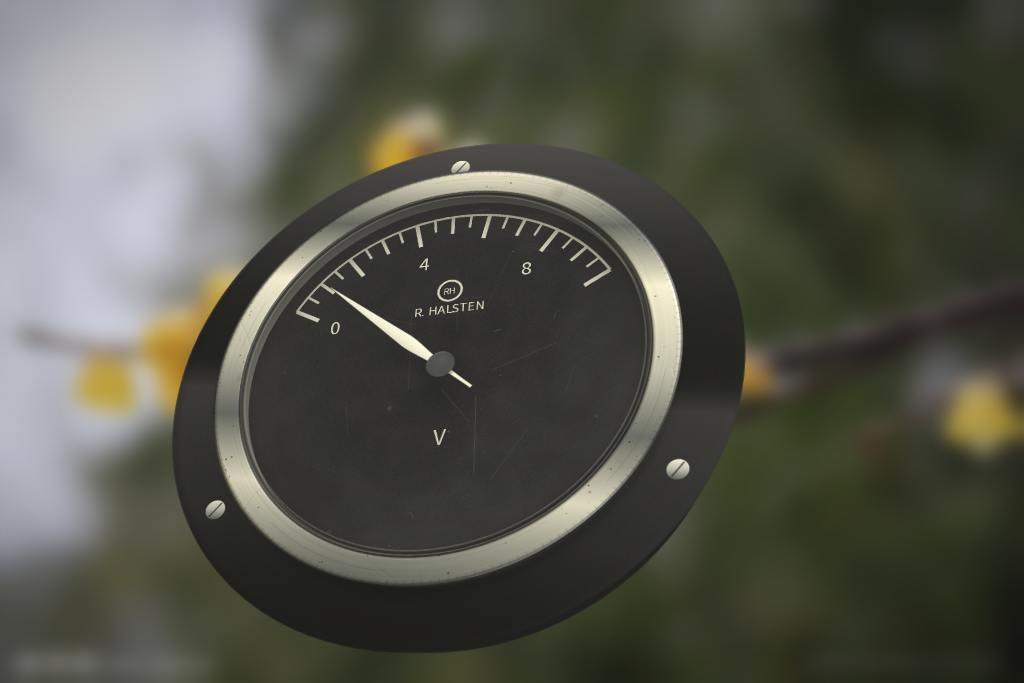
1
